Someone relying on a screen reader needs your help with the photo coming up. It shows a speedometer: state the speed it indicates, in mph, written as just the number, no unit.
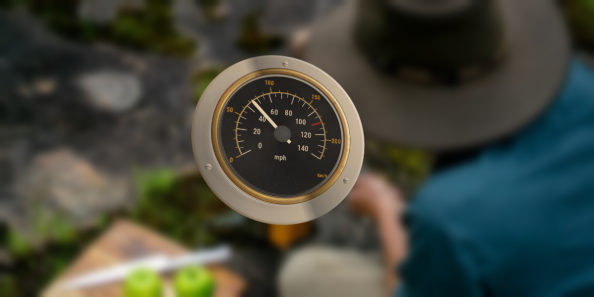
45
